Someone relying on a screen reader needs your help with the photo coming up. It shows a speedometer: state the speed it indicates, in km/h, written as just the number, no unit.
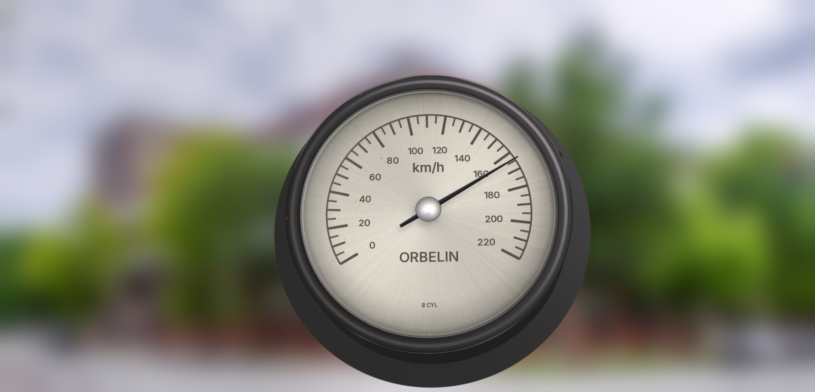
165
